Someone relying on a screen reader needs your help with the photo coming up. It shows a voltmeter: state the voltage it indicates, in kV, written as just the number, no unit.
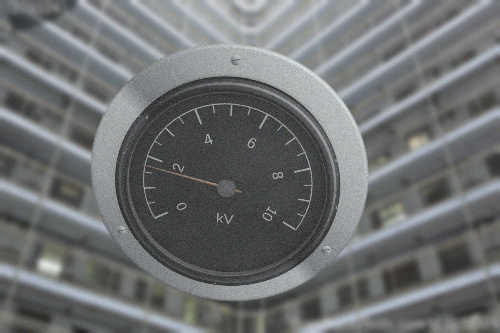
1.75
